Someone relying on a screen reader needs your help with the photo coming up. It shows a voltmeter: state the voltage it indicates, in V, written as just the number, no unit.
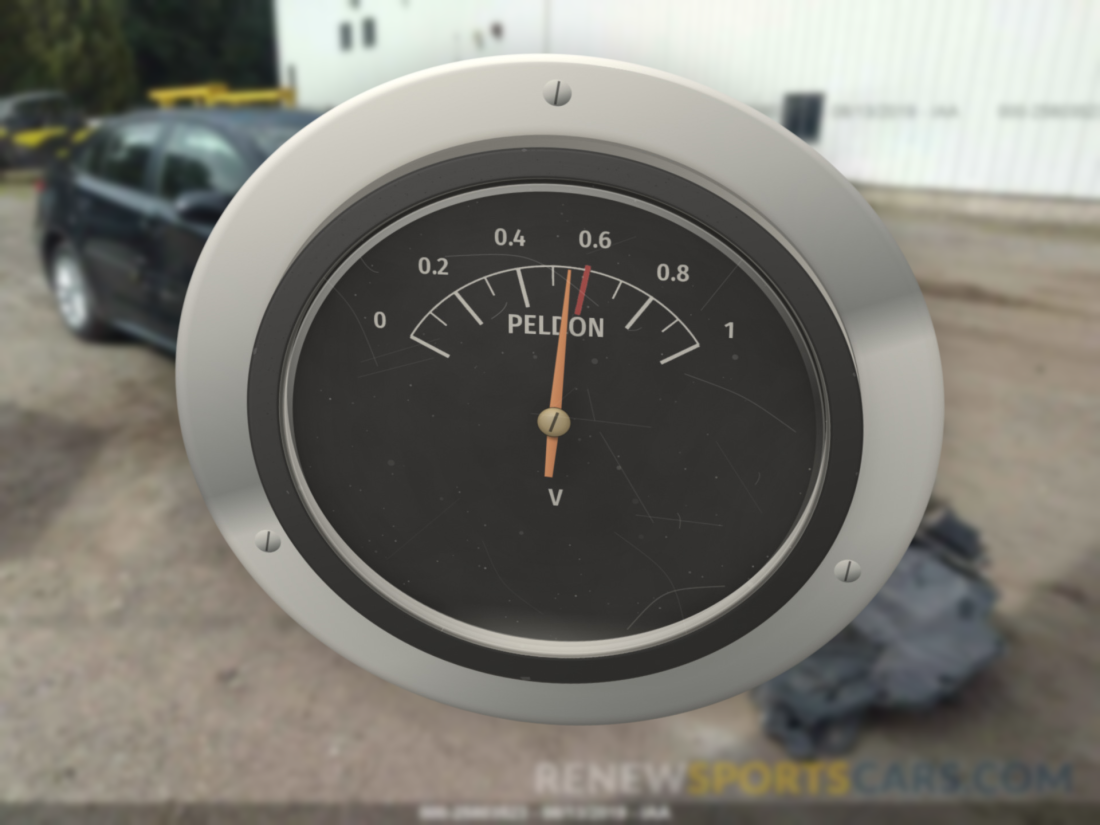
0.55
